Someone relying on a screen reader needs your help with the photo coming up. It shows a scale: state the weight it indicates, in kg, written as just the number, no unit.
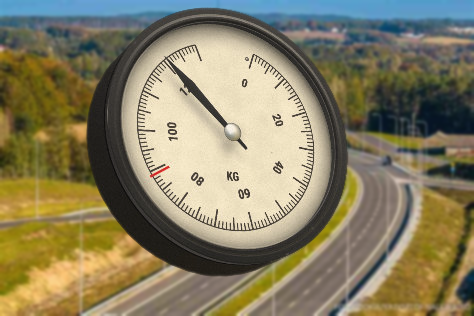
120
